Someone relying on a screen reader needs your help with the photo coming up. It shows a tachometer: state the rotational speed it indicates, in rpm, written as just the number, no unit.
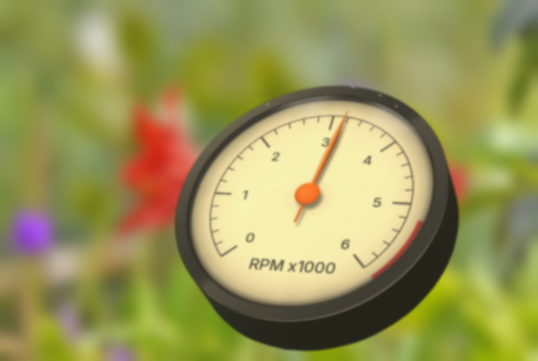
3200
